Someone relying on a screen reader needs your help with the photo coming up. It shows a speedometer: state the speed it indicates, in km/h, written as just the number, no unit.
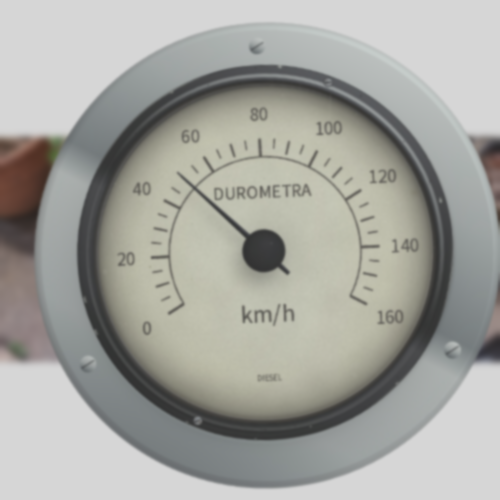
50
